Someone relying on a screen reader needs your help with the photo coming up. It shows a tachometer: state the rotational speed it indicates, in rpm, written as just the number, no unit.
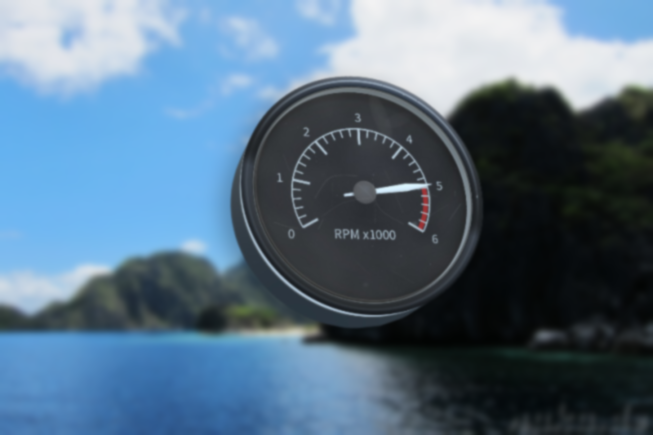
5000
